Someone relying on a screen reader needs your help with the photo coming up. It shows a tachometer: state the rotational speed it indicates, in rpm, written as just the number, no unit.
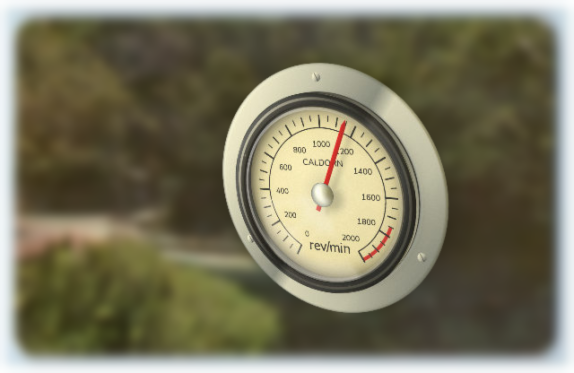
1150
